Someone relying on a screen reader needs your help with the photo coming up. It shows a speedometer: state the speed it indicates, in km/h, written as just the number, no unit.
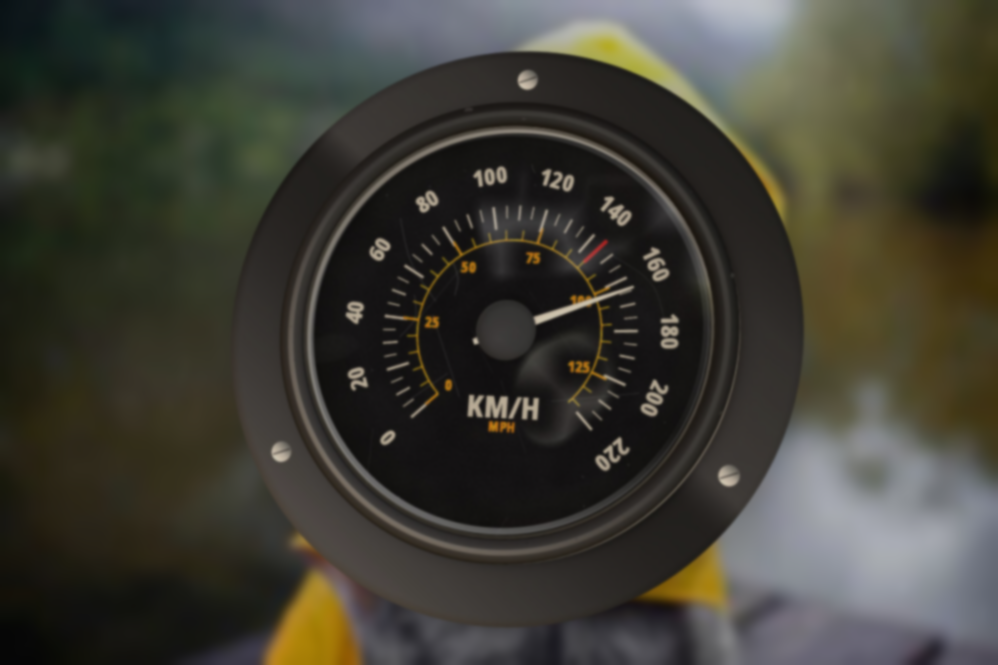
165
